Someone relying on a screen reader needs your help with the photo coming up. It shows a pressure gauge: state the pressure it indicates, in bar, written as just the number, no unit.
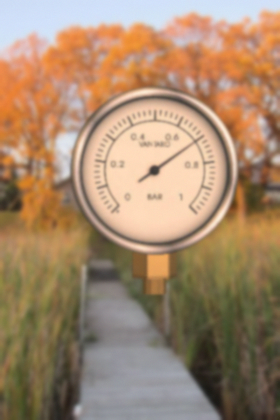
0.7
